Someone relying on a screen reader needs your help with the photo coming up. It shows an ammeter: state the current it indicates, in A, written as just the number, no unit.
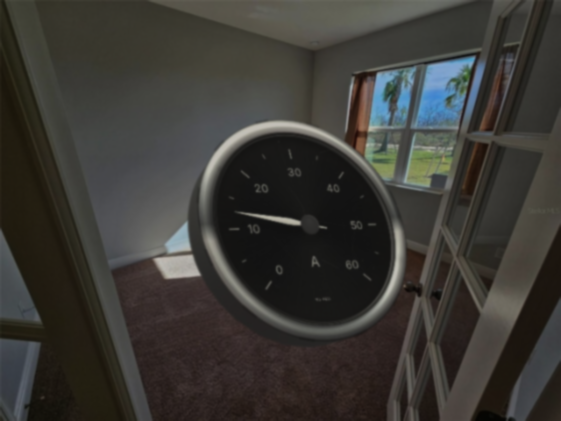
12.5
